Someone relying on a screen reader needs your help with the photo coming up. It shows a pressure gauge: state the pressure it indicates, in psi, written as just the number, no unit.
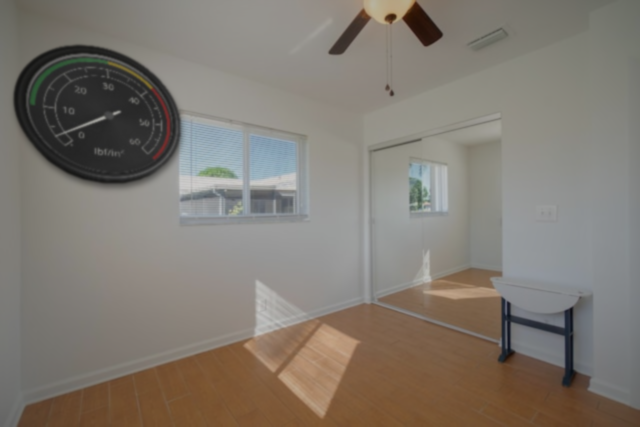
2.5
